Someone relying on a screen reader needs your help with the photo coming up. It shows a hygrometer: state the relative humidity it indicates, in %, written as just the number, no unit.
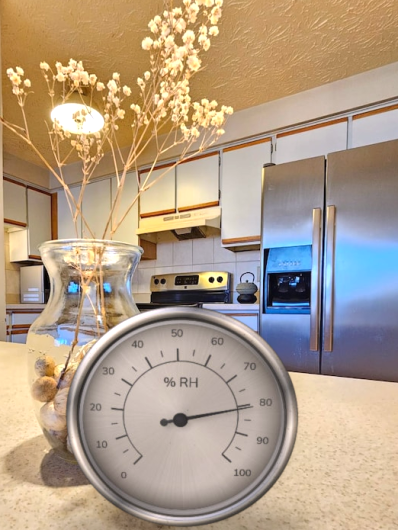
80
